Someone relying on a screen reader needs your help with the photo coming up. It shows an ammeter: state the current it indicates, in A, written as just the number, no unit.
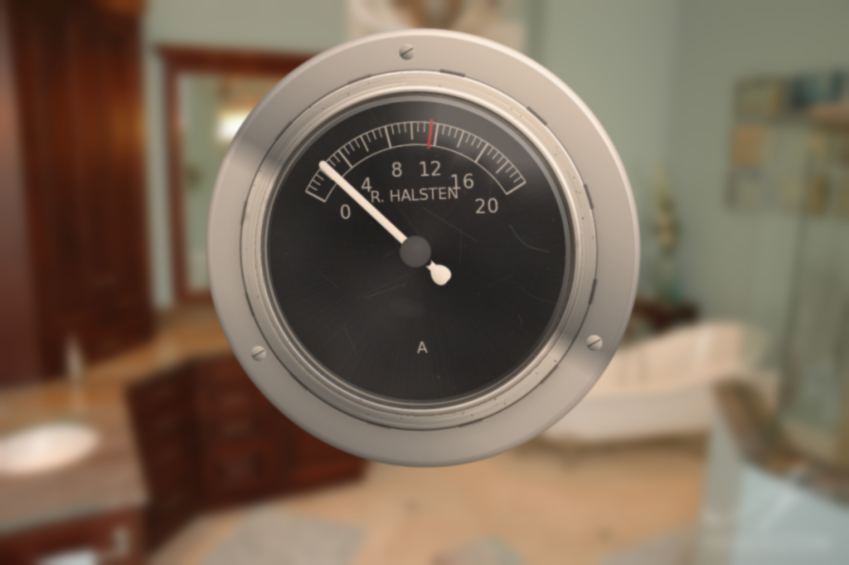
2.5
